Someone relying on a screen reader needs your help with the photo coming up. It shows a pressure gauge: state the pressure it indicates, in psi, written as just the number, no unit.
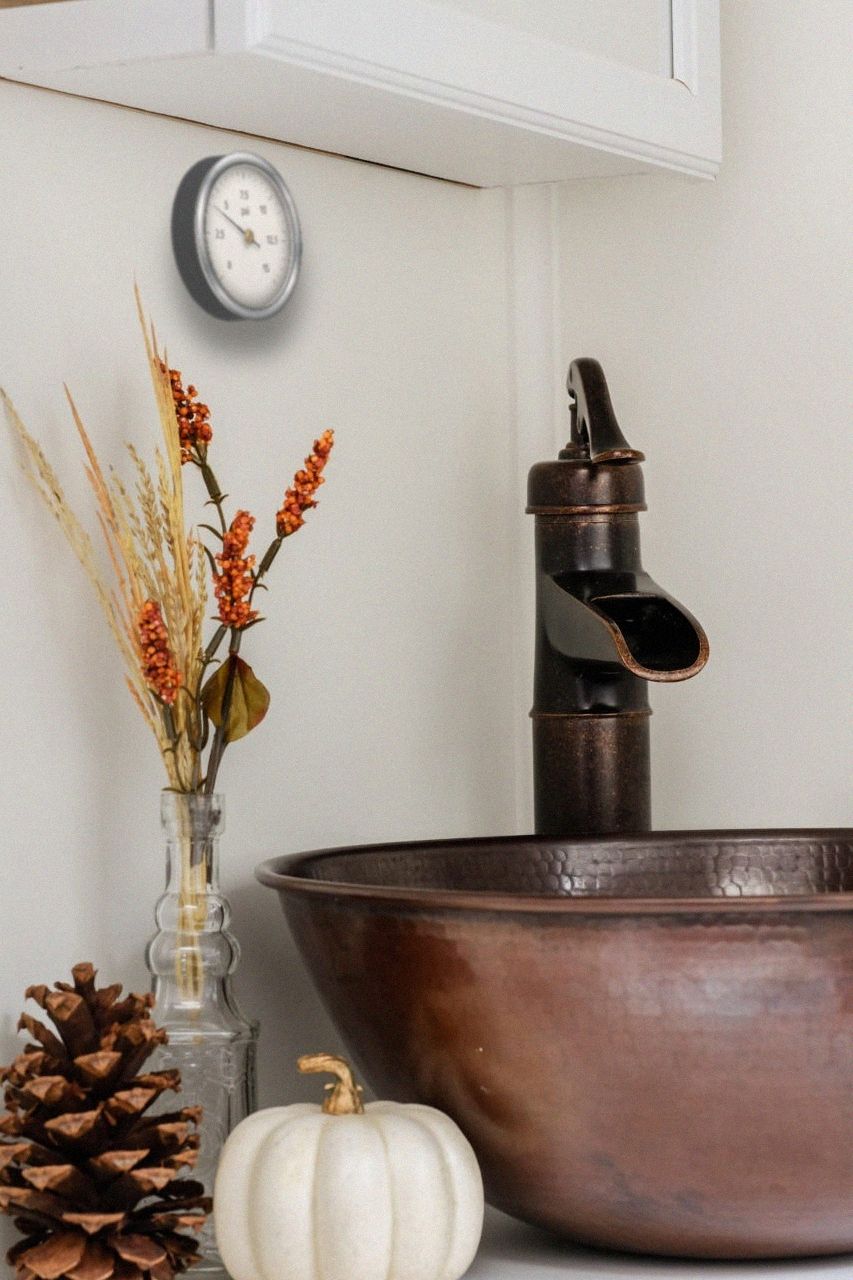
4
